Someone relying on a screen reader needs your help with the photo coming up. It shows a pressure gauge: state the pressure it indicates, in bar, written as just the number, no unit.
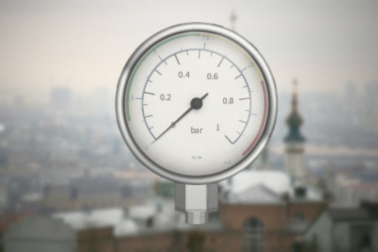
0
